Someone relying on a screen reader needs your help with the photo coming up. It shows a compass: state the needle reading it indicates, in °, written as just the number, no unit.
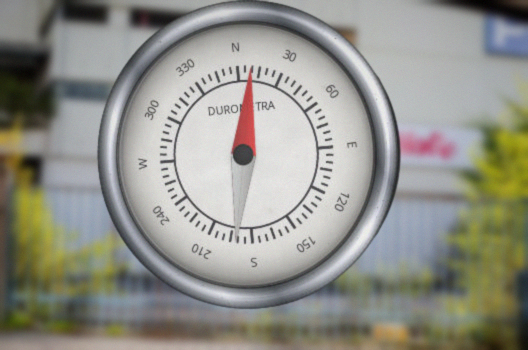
10
